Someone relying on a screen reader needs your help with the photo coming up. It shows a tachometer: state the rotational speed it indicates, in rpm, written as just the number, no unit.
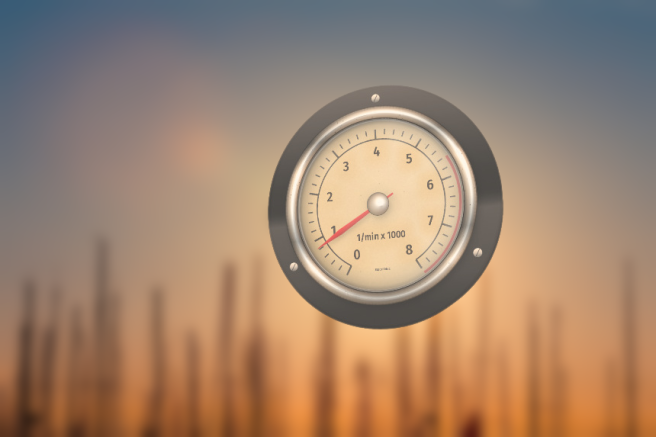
800
